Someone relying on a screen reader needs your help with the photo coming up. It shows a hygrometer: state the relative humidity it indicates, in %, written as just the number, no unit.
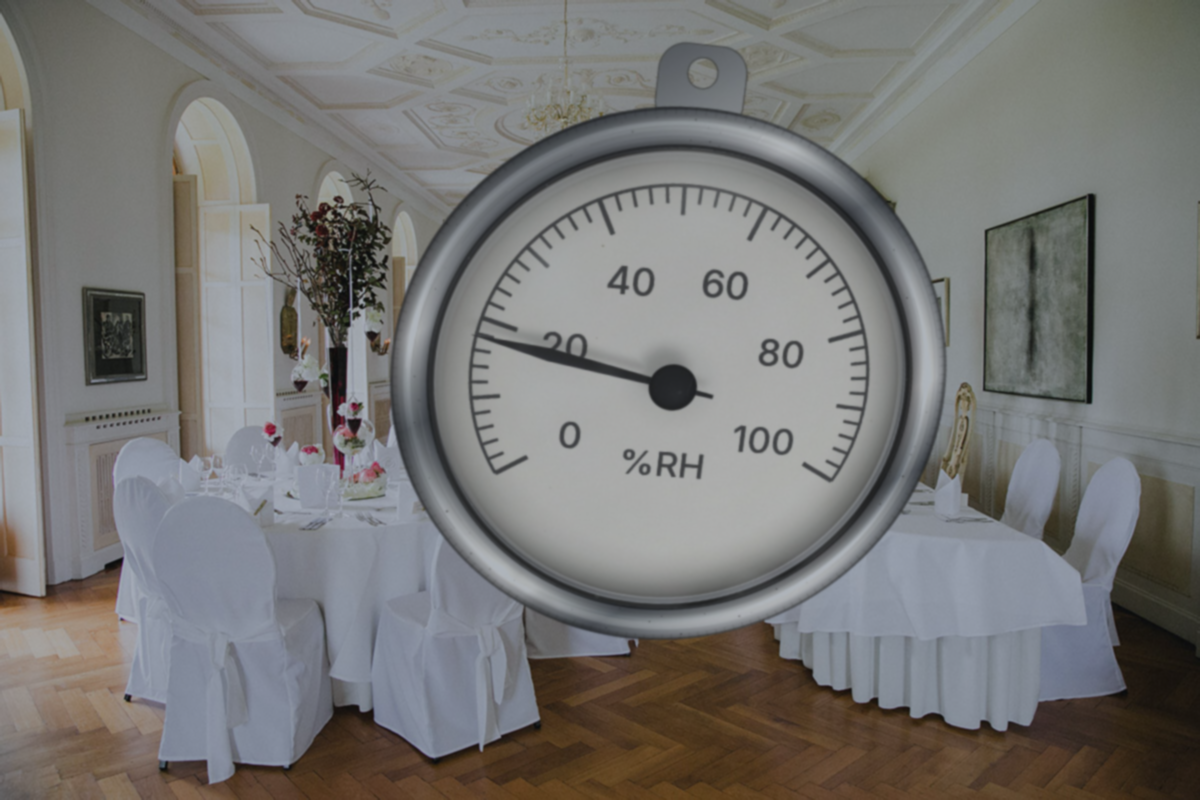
18
